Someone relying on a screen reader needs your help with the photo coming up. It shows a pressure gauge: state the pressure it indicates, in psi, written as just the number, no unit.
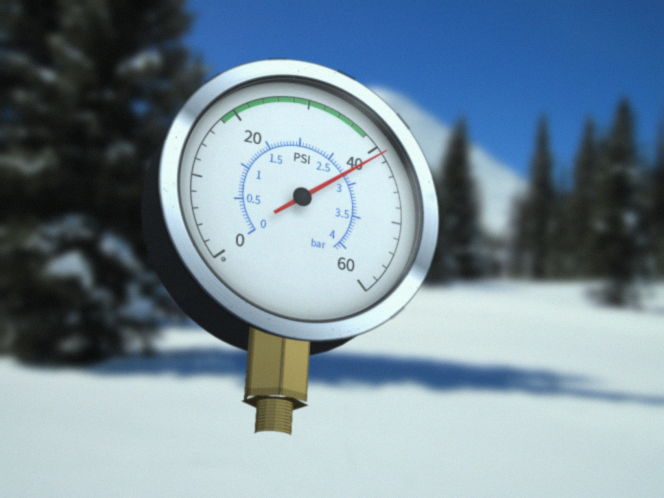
41
